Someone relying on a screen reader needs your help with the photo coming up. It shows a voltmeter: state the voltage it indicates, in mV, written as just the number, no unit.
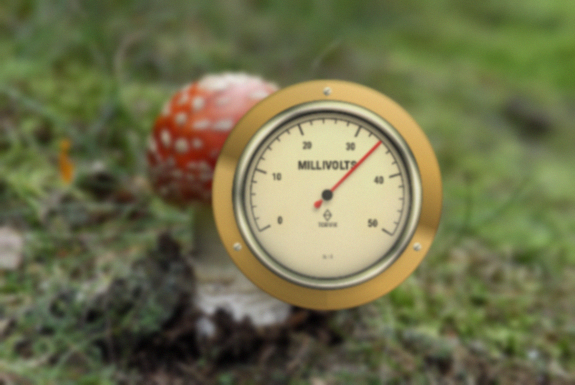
34
